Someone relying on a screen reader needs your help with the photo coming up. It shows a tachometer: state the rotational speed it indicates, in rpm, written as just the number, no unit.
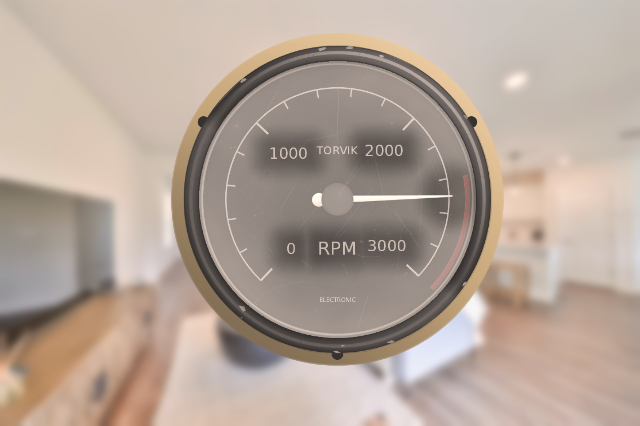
2500
